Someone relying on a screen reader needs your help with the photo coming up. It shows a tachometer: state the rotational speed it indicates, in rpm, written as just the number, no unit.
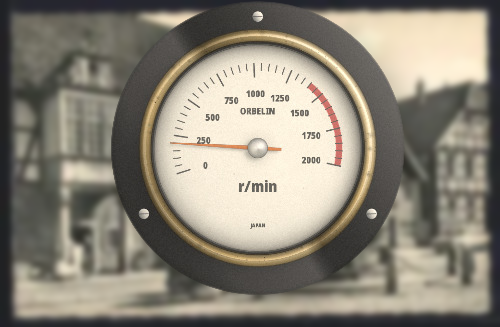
200
